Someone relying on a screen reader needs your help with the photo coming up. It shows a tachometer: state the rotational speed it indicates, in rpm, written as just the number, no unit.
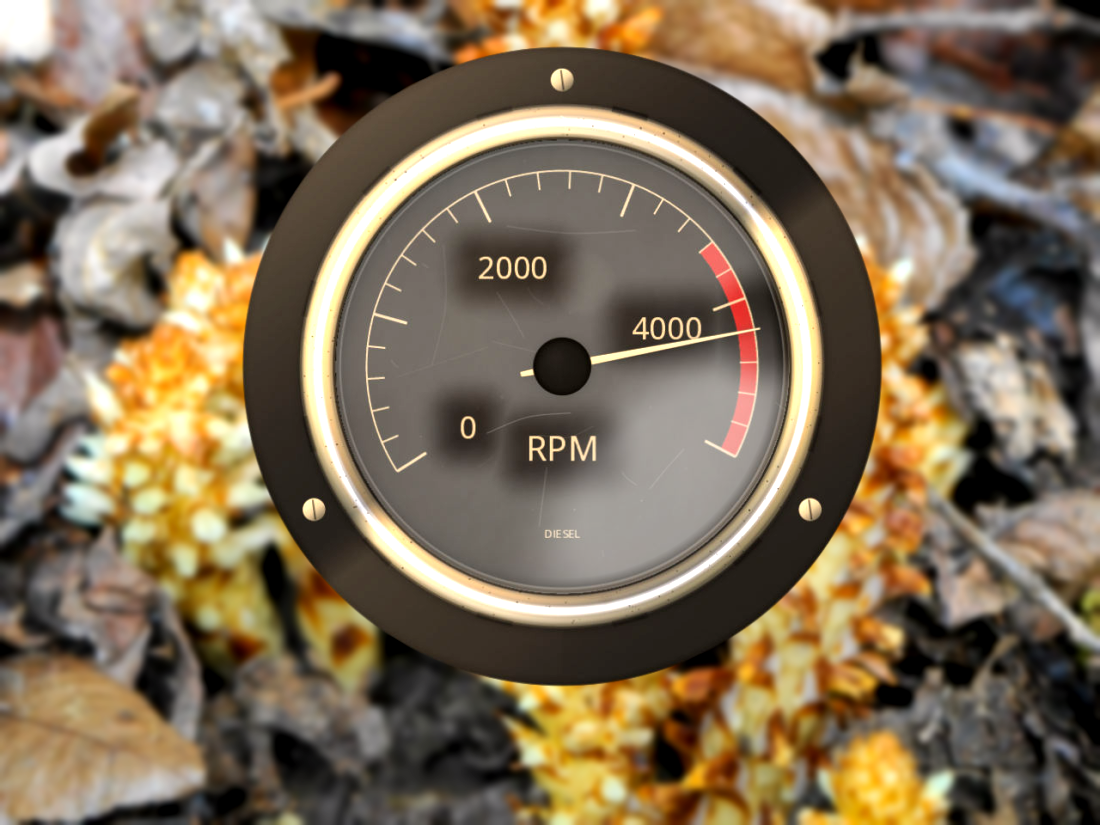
4200
